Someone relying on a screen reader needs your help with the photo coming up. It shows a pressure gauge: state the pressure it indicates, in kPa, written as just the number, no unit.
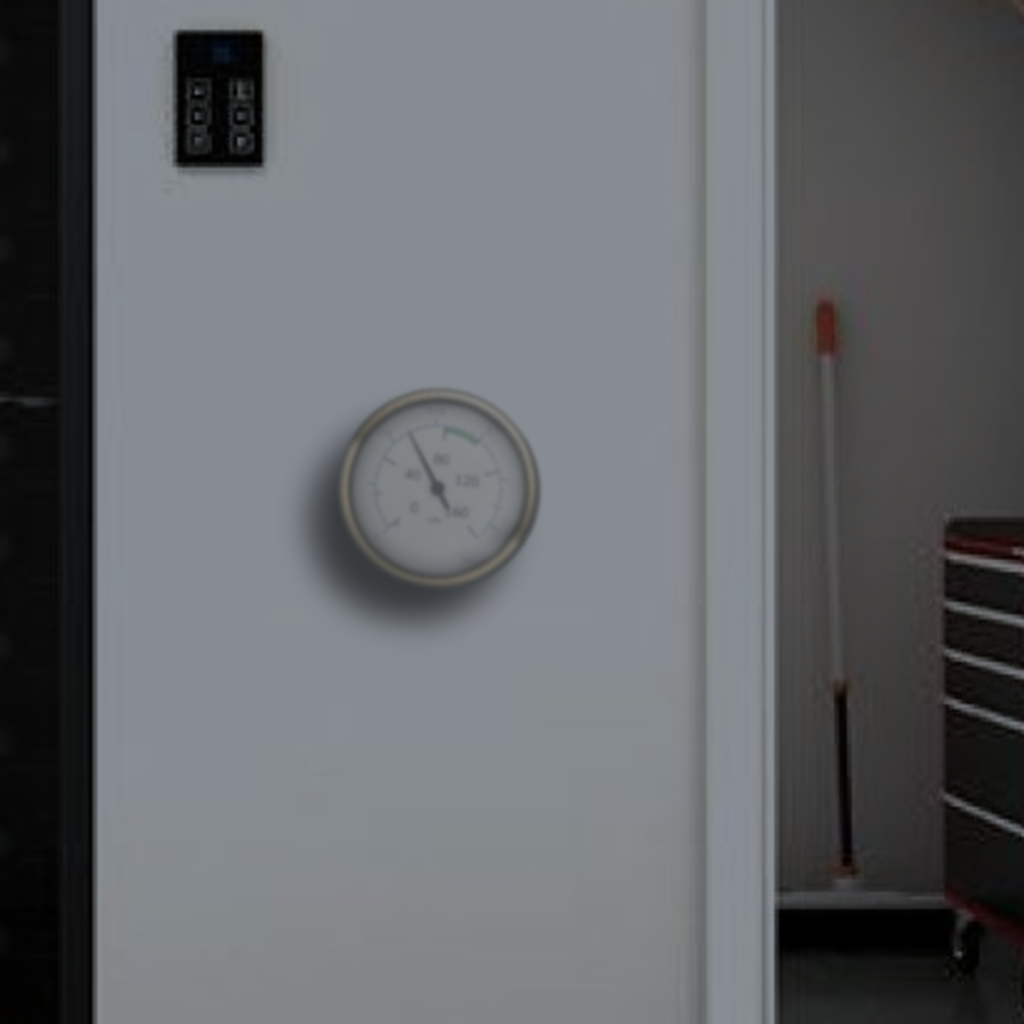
60
